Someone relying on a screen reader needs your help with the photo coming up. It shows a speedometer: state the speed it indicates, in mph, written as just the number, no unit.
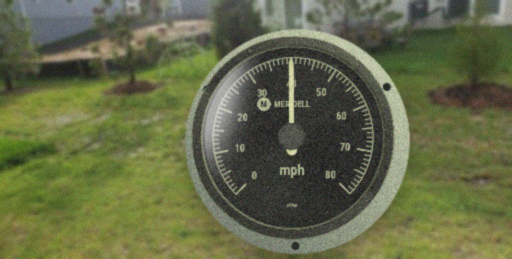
40
